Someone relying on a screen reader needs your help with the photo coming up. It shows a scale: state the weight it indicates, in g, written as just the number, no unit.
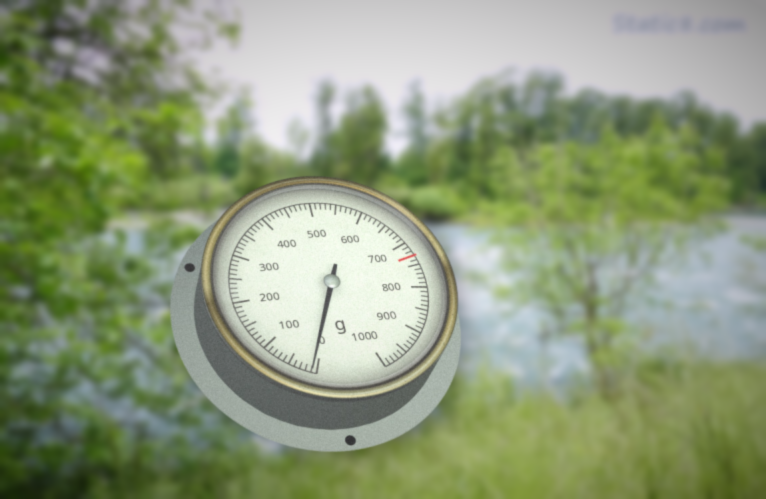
10
